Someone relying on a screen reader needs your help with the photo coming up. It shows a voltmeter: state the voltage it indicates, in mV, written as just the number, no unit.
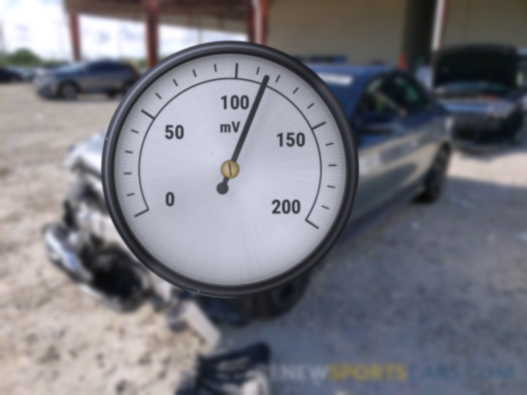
115
